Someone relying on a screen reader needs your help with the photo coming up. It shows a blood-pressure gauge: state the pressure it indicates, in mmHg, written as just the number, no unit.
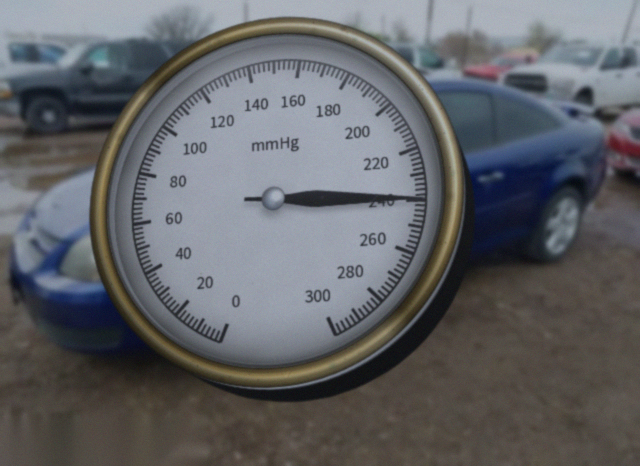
240
